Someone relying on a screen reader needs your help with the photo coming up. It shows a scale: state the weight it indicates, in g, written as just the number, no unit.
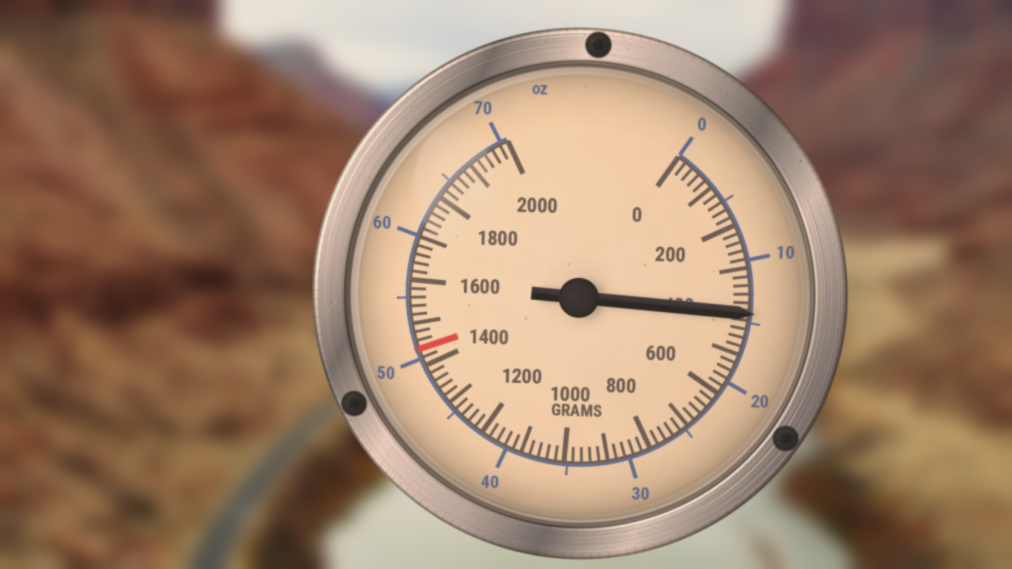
400
